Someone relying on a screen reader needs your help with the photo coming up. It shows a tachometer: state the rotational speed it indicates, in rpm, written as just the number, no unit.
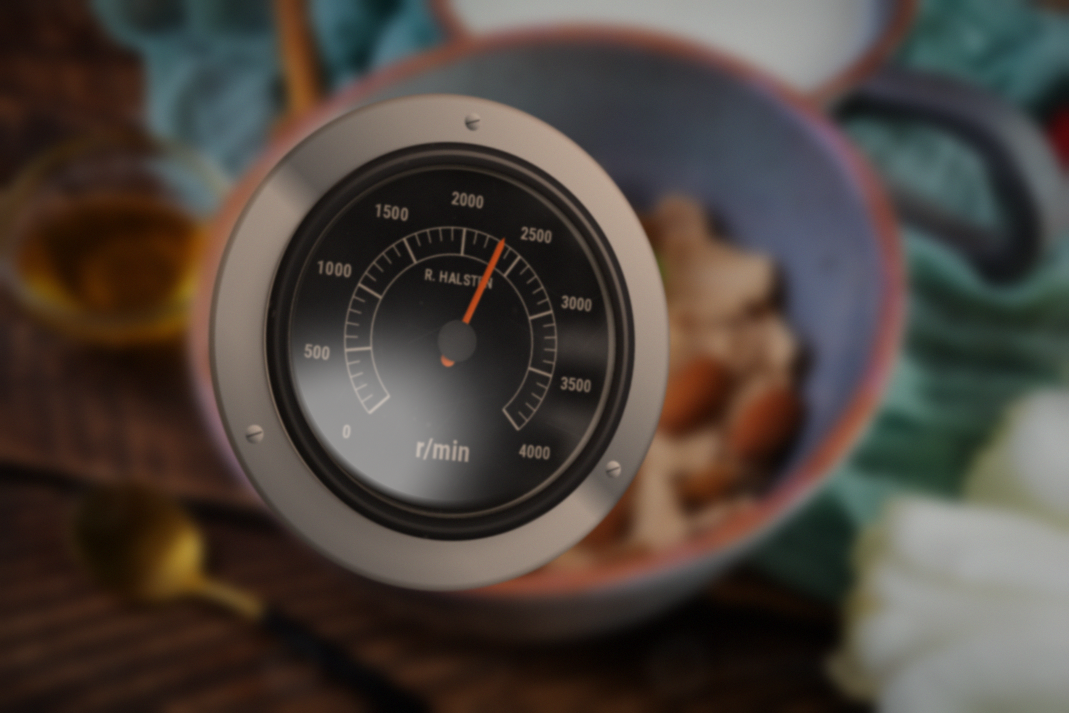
2300
